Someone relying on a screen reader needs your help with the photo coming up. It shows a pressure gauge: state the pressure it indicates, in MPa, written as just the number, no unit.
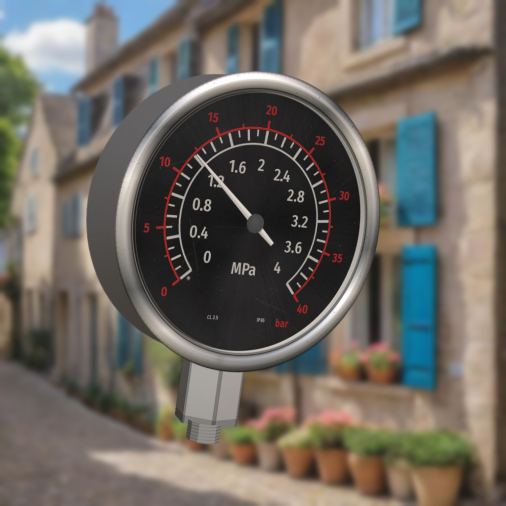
1.2
